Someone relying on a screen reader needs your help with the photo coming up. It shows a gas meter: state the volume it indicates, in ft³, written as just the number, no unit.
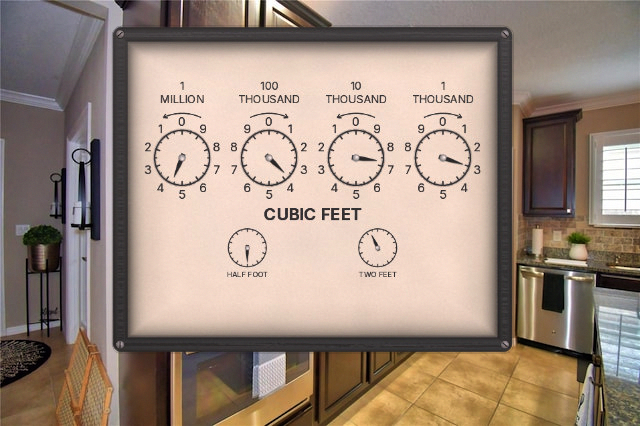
437300
